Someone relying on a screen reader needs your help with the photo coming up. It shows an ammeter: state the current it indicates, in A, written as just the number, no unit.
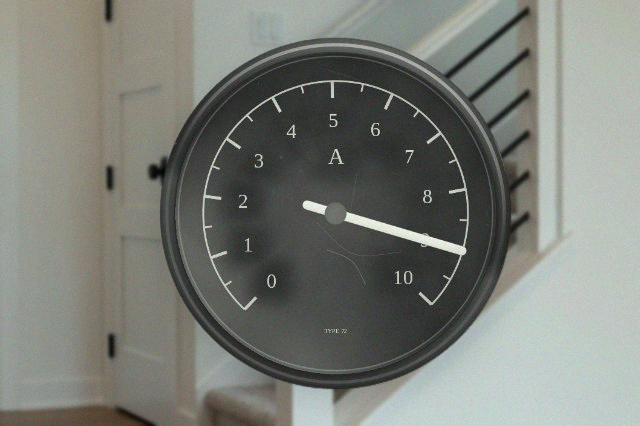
9
